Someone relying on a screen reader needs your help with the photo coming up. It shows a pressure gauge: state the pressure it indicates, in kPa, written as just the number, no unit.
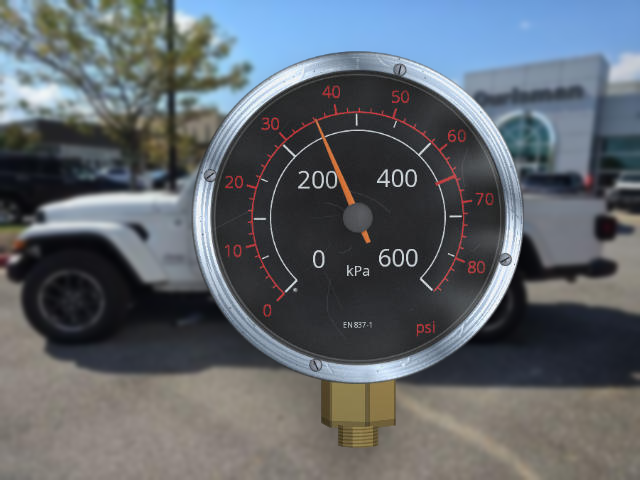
250
